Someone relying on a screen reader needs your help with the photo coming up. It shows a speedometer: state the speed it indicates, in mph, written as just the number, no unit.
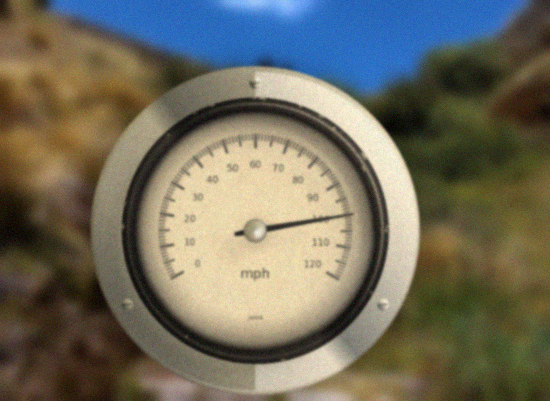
100
